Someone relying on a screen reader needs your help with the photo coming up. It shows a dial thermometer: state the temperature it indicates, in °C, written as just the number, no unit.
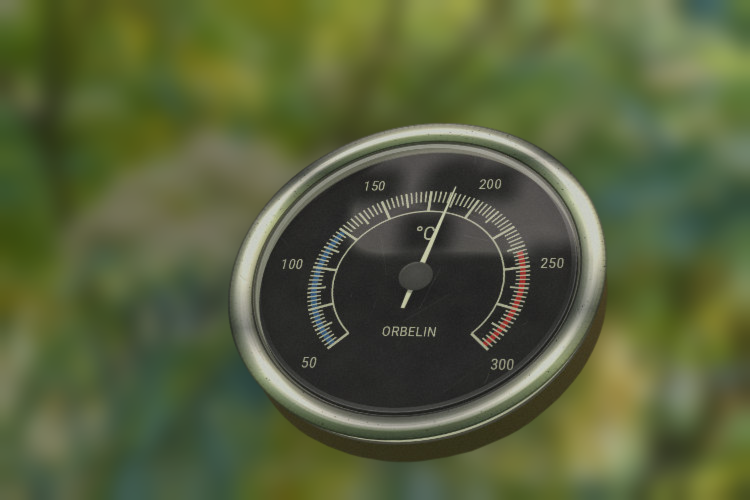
187.5
